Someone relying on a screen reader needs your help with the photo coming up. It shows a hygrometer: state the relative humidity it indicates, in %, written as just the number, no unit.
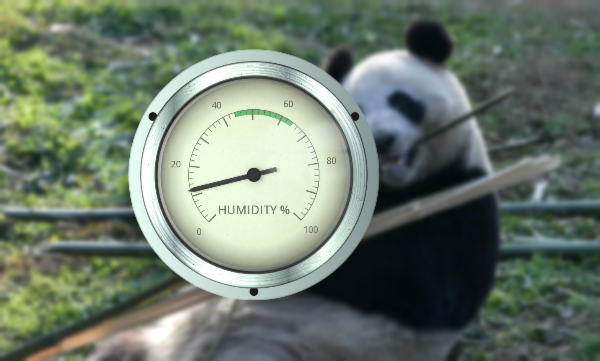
12
